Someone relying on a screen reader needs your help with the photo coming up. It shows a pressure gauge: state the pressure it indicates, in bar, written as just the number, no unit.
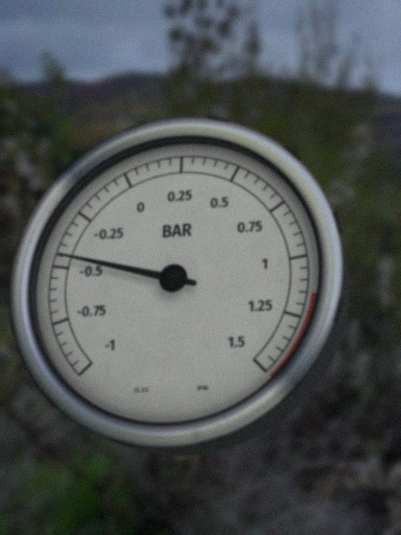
-0.45
